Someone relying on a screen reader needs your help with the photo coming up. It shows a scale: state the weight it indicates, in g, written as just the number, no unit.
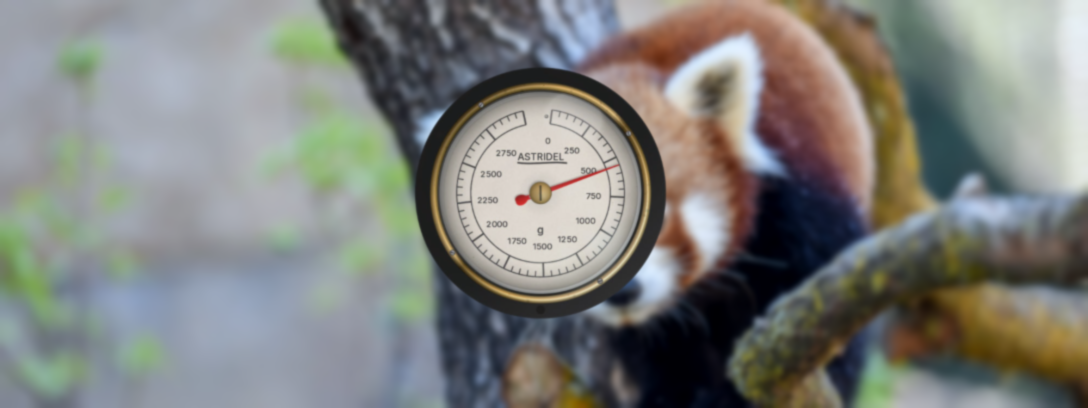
550
